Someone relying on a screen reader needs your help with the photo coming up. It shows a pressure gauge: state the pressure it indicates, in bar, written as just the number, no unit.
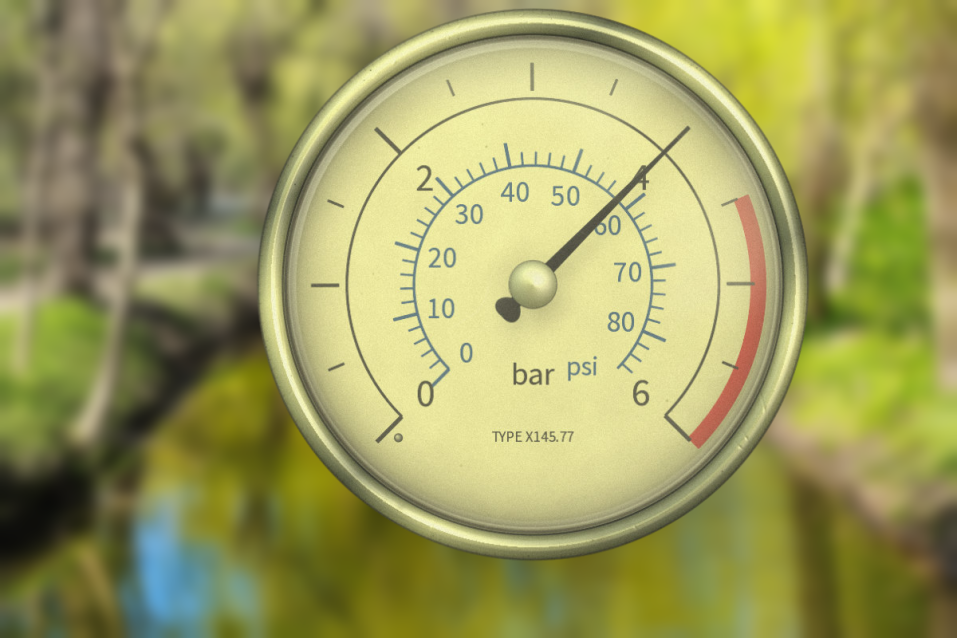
4
